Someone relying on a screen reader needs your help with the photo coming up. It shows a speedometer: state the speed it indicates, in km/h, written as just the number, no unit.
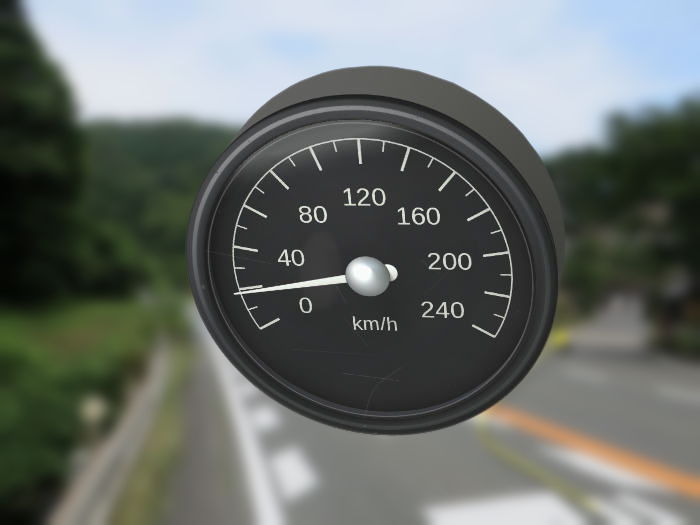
20
